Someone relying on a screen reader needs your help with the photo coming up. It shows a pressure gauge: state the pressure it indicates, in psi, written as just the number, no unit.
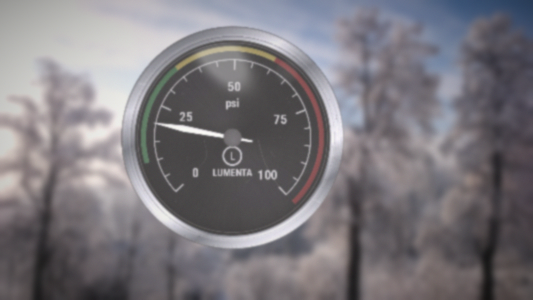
20
